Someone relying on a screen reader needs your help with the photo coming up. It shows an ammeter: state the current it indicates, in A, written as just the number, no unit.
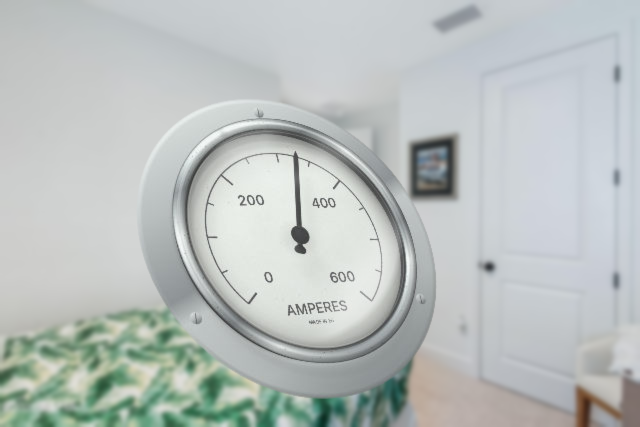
325
